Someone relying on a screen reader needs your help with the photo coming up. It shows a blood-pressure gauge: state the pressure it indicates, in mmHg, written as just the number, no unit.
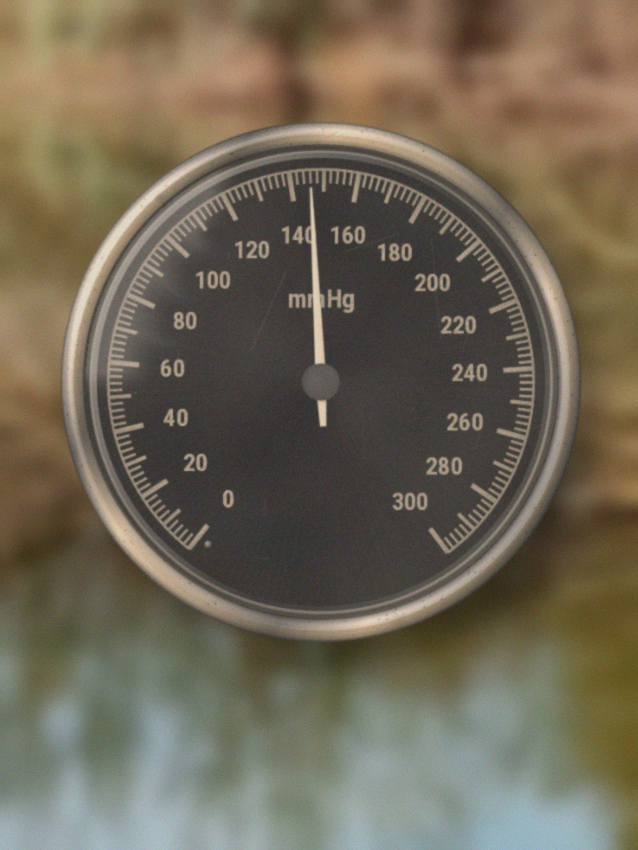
146
